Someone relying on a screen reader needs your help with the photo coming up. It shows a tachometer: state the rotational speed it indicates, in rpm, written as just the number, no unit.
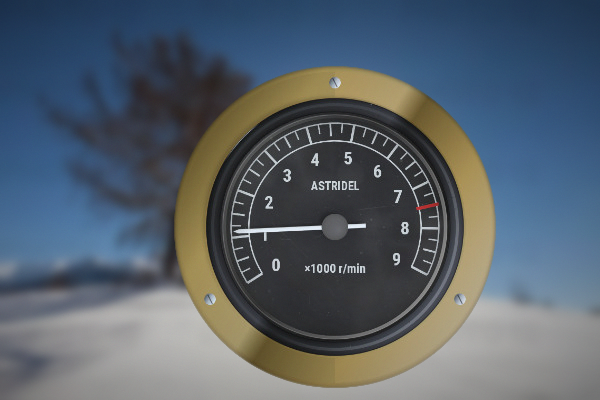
1125
